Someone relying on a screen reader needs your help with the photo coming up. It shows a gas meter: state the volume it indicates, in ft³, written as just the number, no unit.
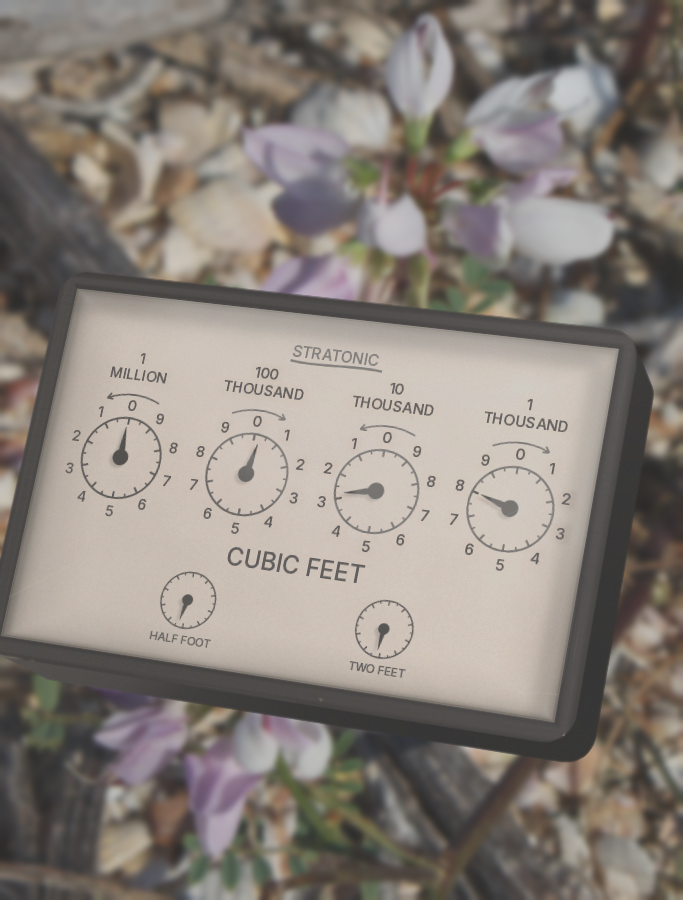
2800
